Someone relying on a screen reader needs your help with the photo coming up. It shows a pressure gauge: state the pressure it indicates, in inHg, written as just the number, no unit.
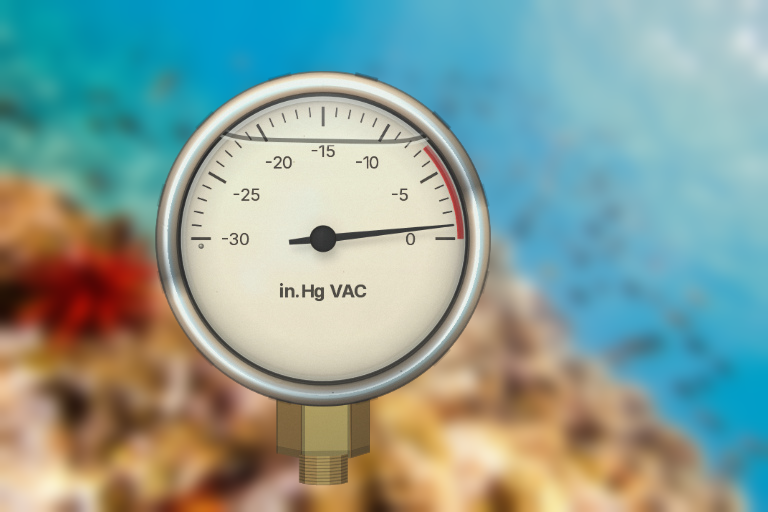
-1
